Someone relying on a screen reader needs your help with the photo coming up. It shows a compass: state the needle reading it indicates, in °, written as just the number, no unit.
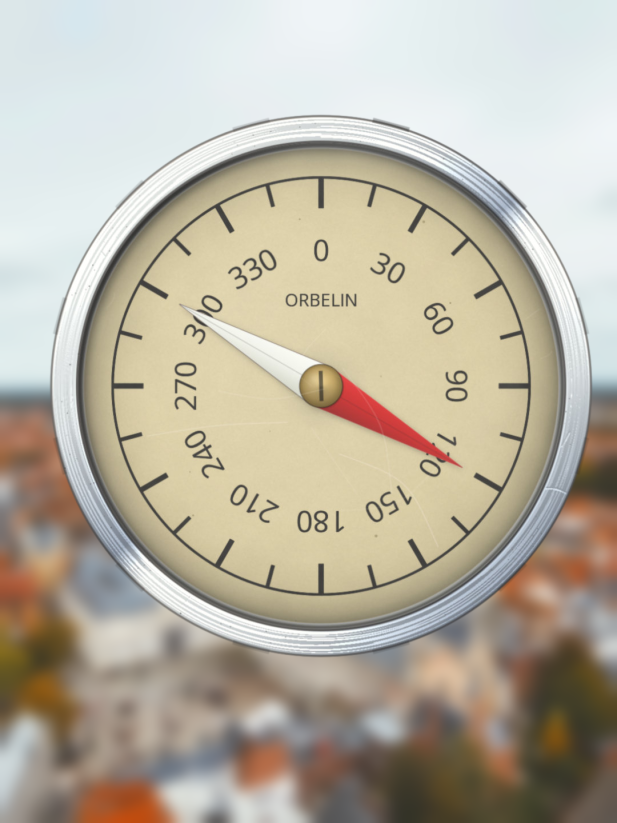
120
